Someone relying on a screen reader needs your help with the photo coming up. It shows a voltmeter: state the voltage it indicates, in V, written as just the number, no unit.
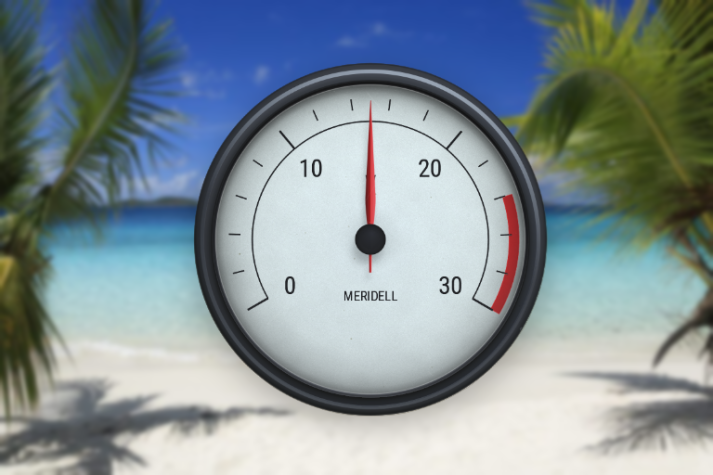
15
